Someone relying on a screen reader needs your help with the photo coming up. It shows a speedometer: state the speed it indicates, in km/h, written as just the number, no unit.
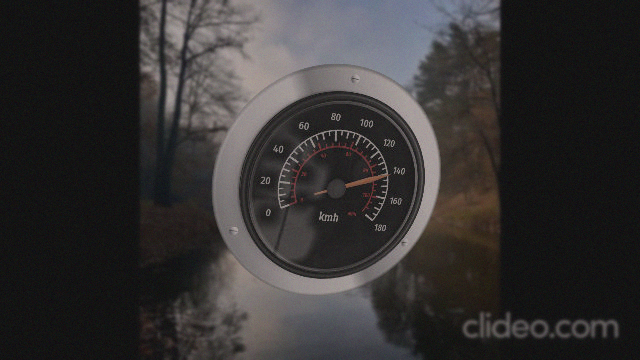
140
